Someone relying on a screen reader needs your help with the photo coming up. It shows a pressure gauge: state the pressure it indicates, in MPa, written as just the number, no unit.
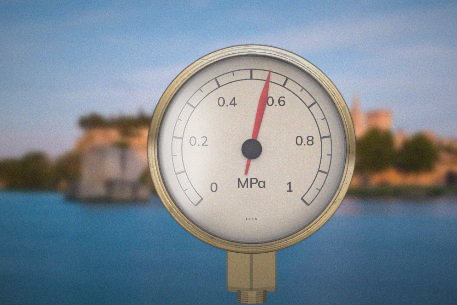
0.55
